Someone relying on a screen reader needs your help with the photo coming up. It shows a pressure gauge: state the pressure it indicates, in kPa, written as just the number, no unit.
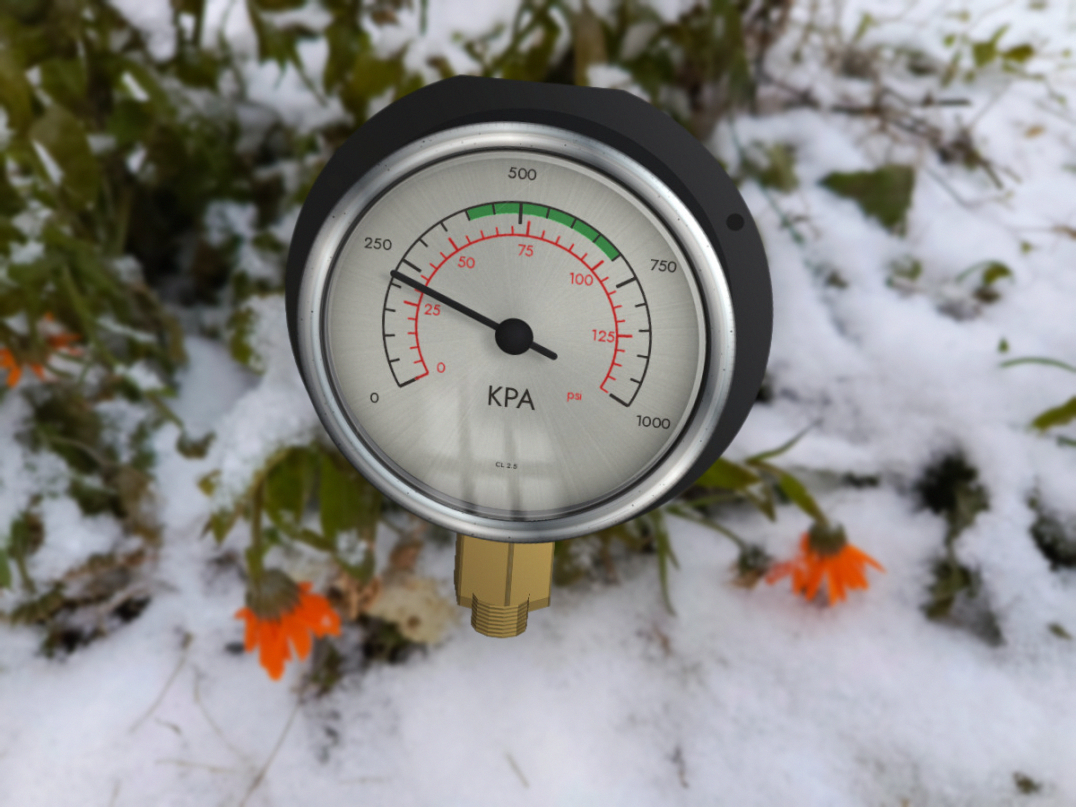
225
